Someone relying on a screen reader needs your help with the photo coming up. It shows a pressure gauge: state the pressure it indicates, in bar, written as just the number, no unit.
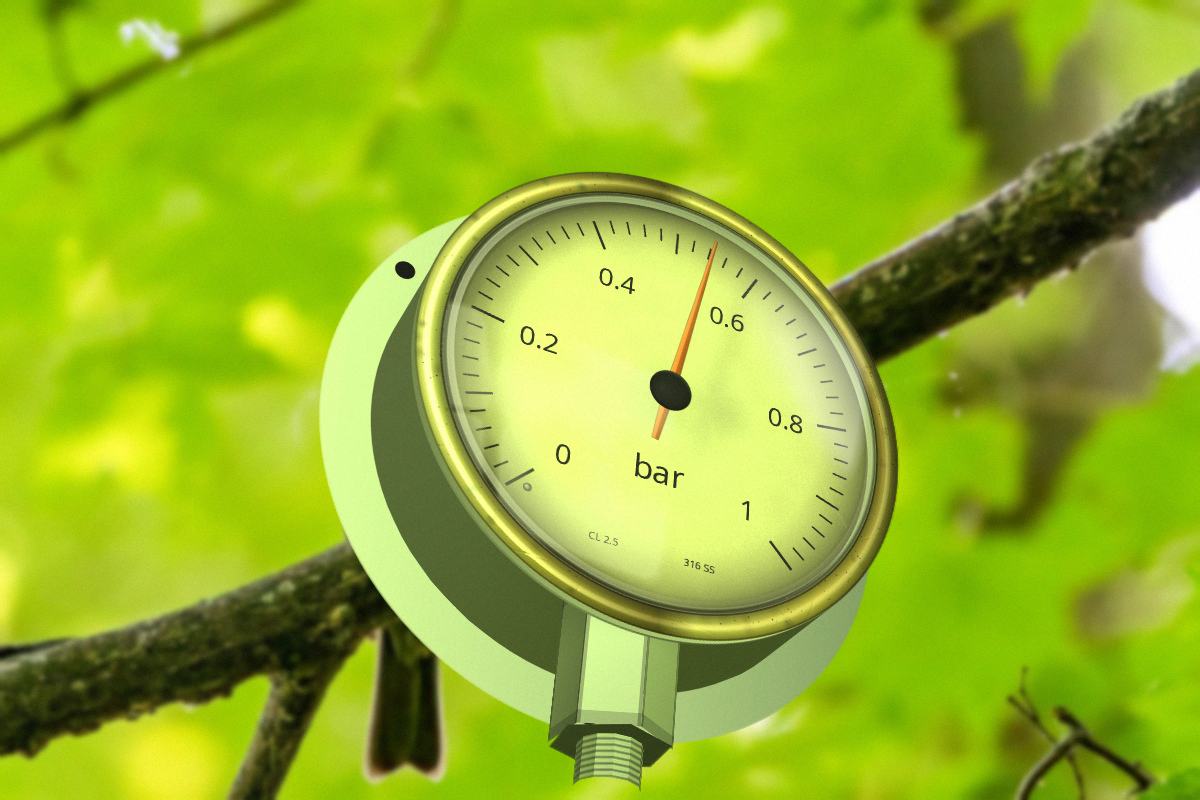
0.54
